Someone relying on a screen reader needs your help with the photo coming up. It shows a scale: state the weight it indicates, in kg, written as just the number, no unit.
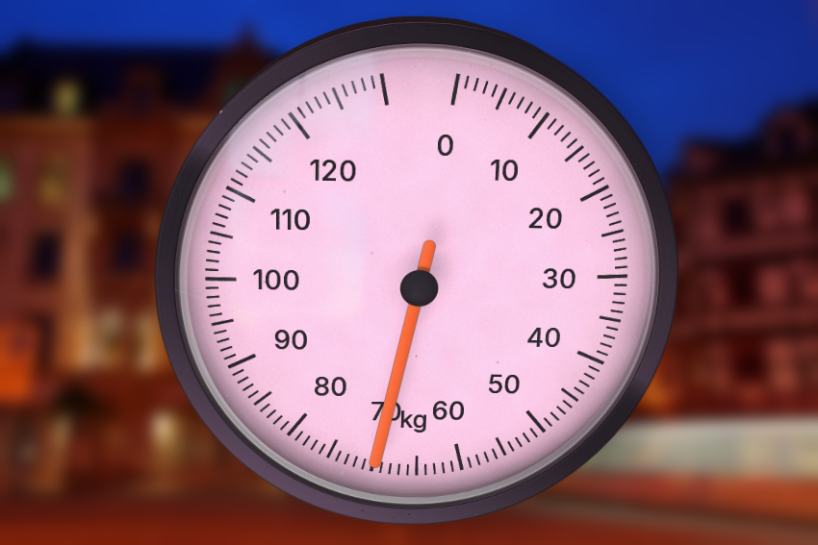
70
